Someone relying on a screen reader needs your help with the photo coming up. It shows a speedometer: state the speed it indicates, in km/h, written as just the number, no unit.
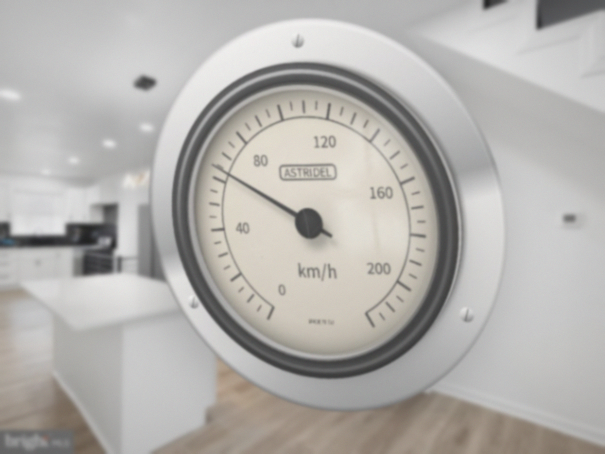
65
